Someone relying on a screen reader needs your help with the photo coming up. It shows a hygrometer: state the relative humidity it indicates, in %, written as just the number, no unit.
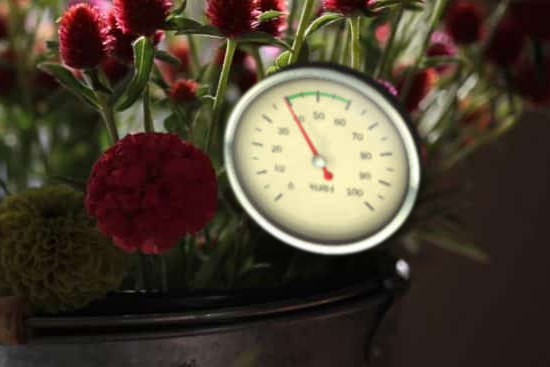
40
